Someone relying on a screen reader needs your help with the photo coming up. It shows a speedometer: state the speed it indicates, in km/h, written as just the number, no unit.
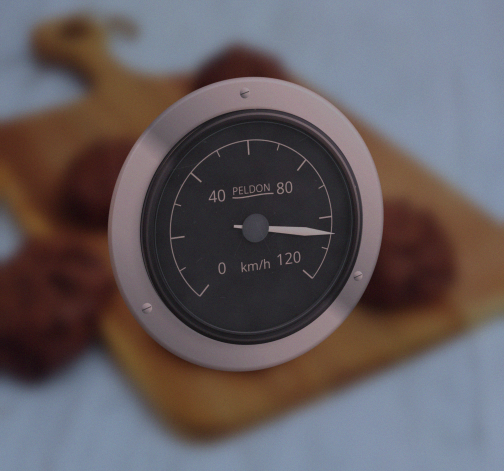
105
